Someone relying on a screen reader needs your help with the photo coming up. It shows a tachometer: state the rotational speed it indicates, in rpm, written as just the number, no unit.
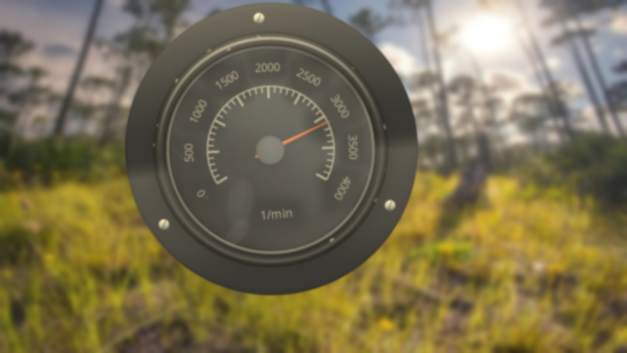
3100
